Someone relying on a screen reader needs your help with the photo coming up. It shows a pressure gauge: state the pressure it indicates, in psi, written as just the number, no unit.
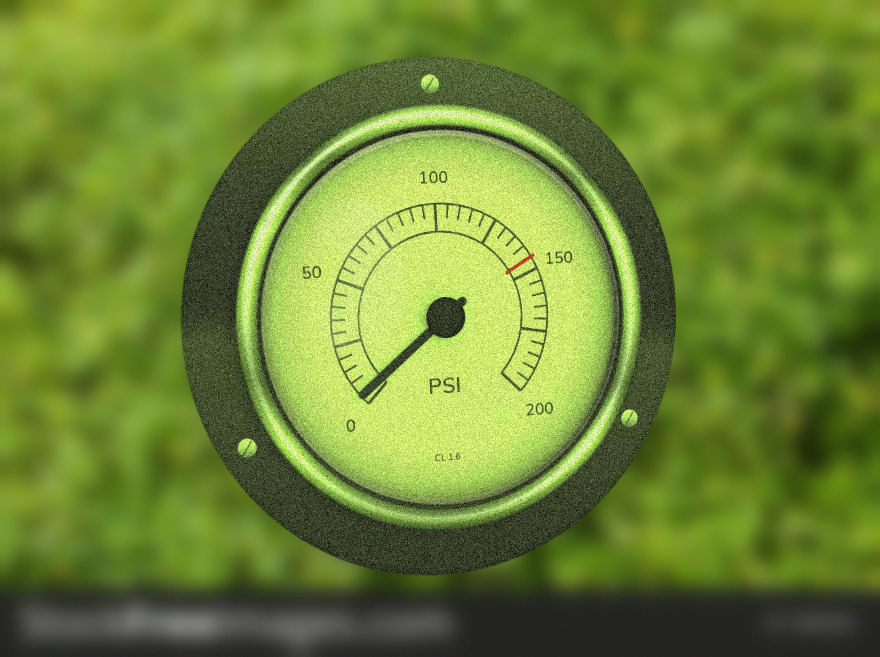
5
